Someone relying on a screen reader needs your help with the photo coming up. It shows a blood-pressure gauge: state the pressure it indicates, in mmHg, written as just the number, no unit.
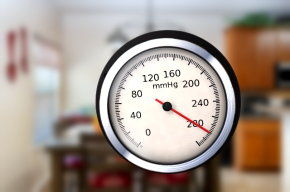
280
